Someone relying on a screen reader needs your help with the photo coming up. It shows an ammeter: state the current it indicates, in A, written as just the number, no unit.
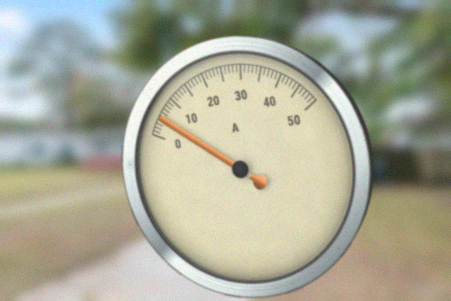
5
